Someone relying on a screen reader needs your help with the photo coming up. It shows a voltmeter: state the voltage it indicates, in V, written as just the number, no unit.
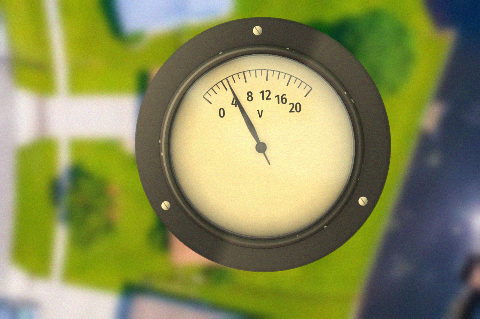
5
